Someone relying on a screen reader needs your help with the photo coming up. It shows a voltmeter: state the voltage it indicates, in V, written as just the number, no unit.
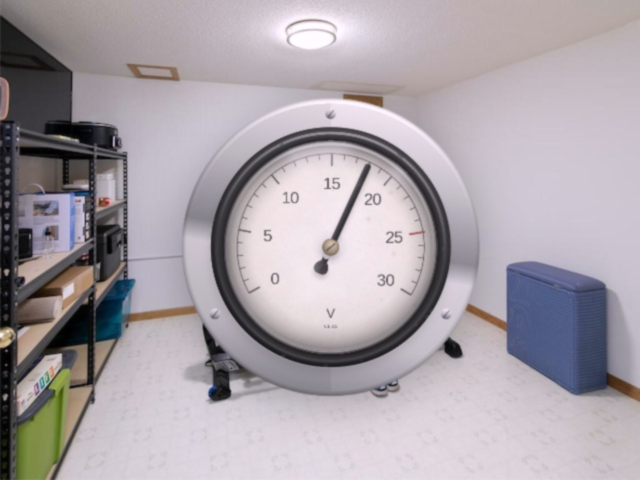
18
